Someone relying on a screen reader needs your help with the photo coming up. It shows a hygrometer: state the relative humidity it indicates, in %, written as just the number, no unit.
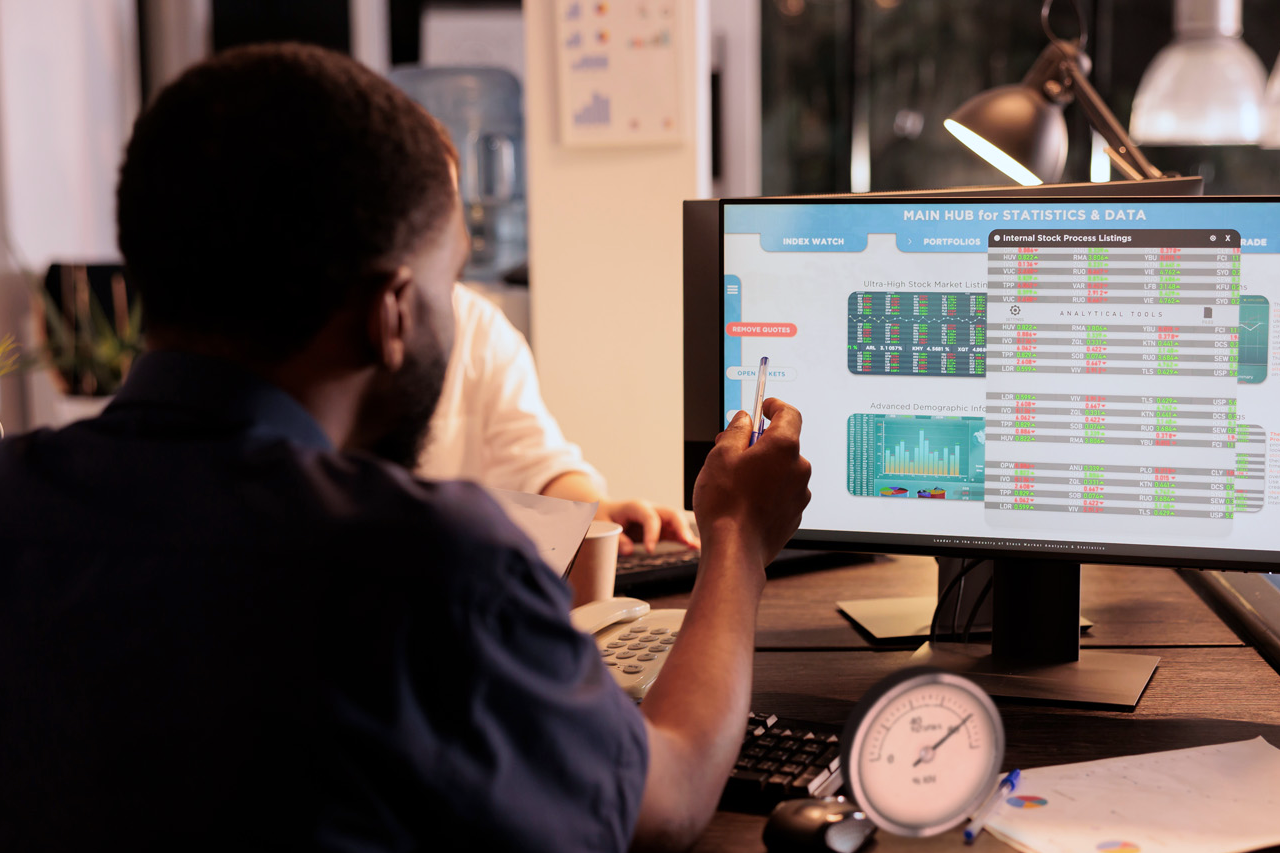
80
